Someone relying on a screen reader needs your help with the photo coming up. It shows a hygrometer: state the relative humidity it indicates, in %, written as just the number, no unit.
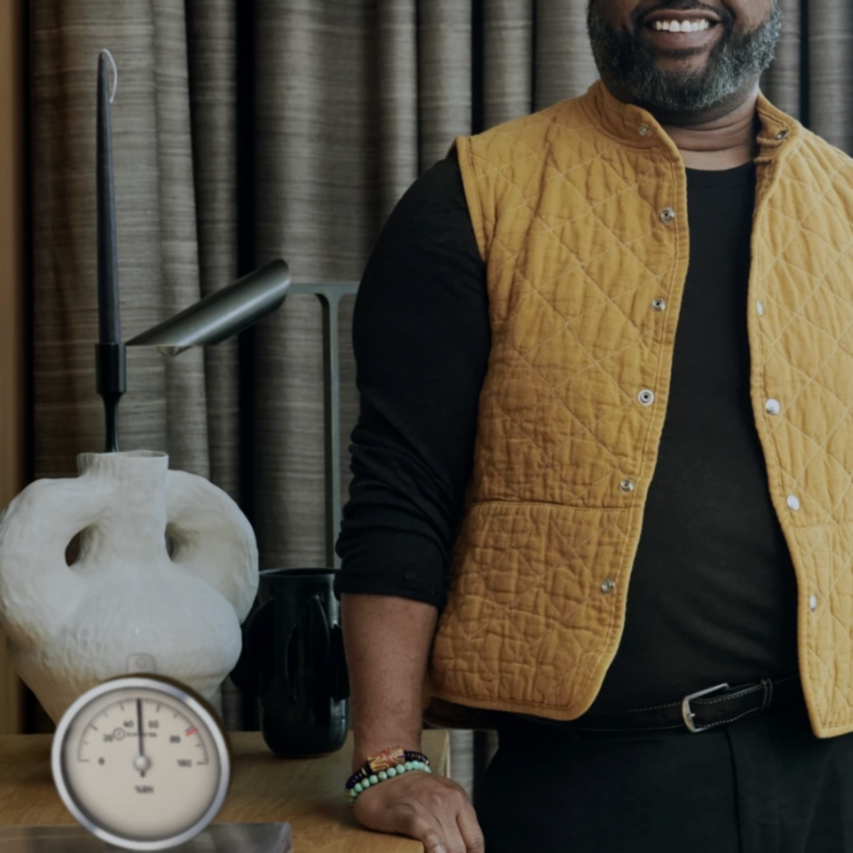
50
